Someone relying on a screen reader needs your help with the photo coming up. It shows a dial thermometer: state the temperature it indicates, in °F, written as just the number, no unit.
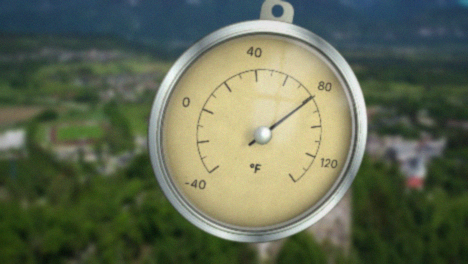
80
